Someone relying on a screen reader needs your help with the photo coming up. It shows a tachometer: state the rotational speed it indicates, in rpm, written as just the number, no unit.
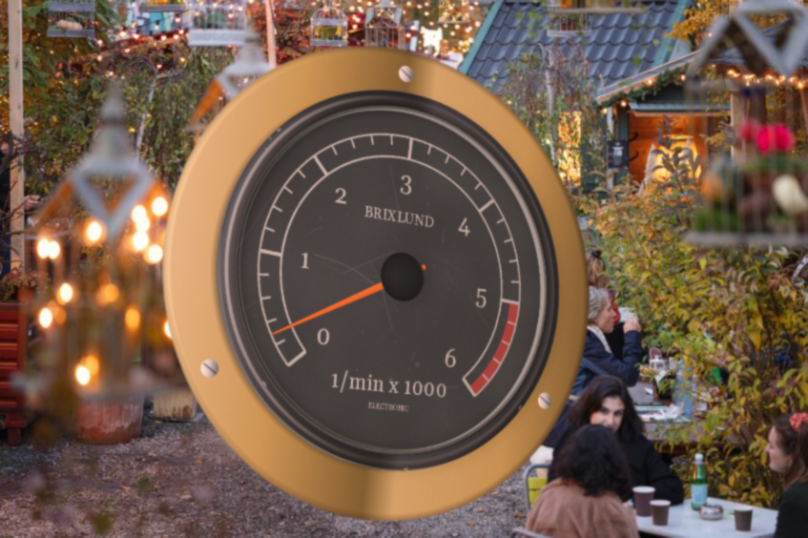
300
